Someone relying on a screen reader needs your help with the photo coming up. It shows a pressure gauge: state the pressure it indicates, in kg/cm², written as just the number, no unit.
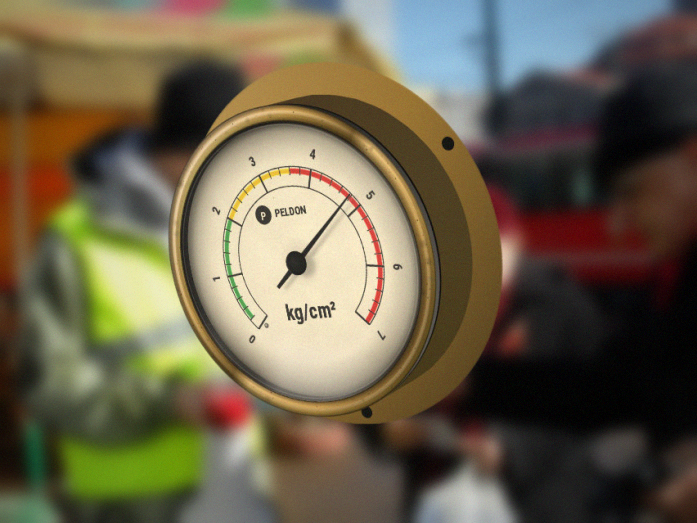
4.8
